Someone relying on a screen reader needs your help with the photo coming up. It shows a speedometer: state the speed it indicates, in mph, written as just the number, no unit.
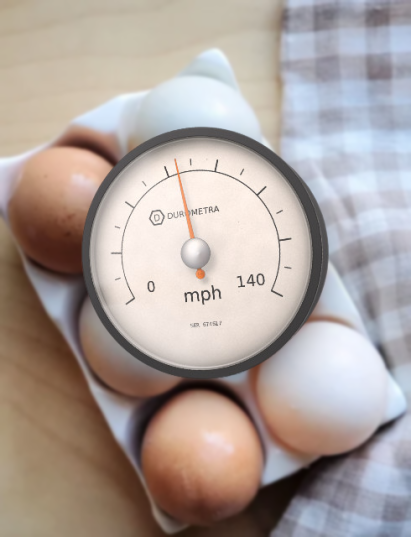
65
